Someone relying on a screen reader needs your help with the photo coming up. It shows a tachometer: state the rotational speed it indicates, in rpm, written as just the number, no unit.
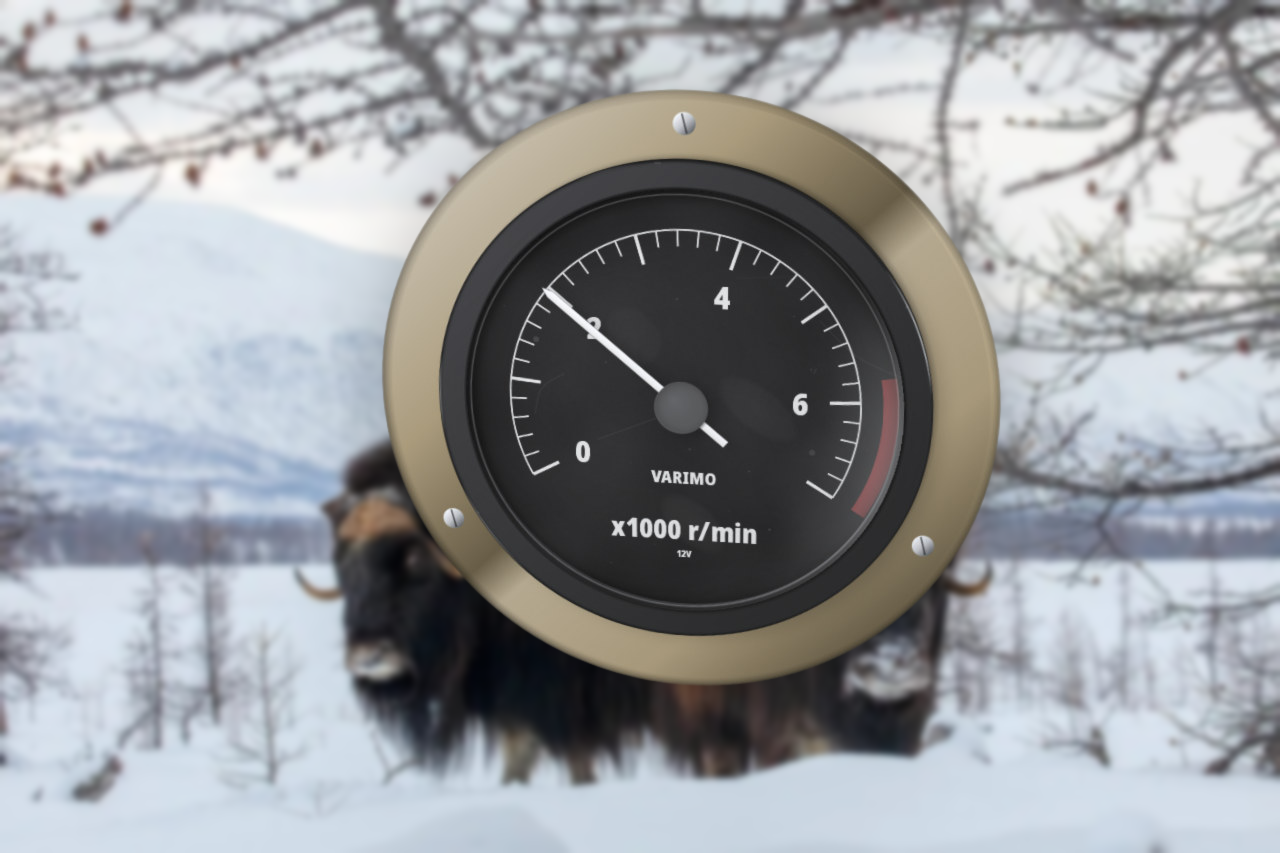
2000
